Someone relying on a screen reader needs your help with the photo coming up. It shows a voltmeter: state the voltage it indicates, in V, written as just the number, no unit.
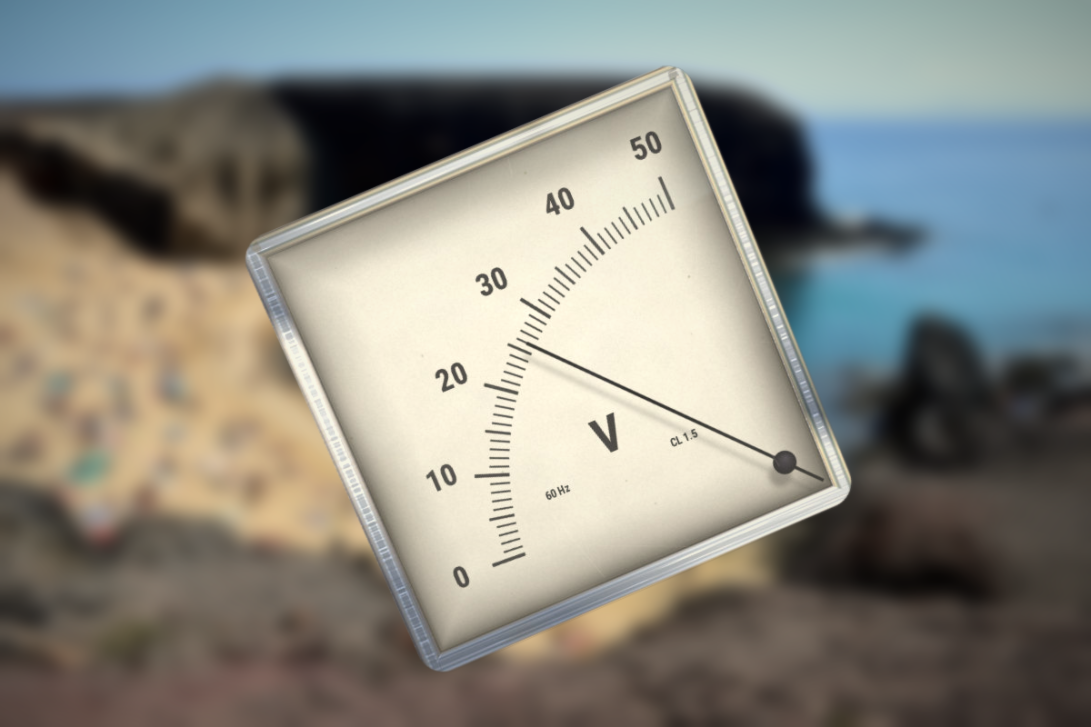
26
